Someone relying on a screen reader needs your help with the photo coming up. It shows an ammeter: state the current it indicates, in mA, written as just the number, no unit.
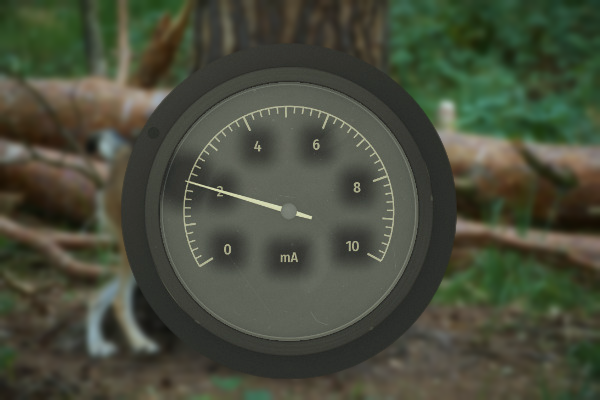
2
